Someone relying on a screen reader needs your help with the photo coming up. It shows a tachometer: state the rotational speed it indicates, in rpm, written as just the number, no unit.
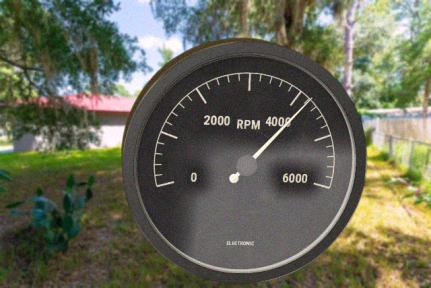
4200
